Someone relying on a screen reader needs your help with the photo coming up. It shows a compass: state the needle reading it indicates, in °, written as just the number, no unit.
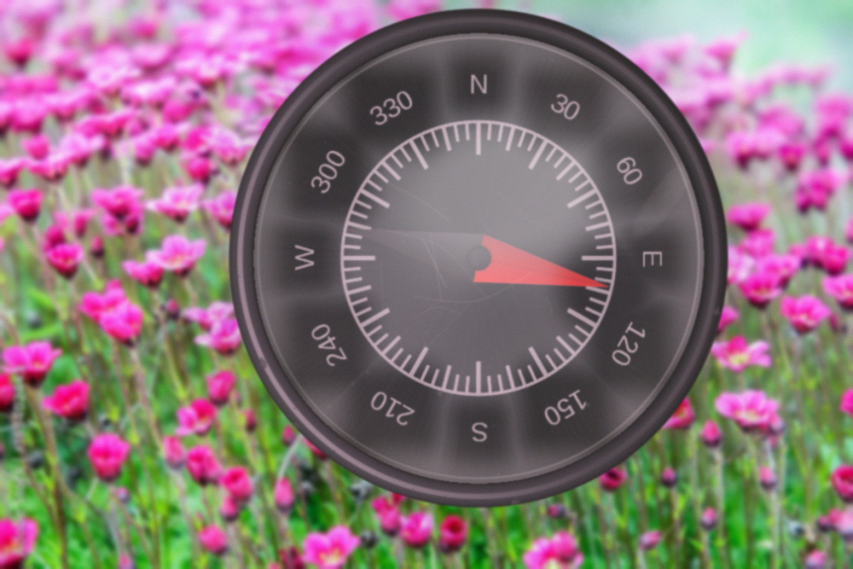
102.5
